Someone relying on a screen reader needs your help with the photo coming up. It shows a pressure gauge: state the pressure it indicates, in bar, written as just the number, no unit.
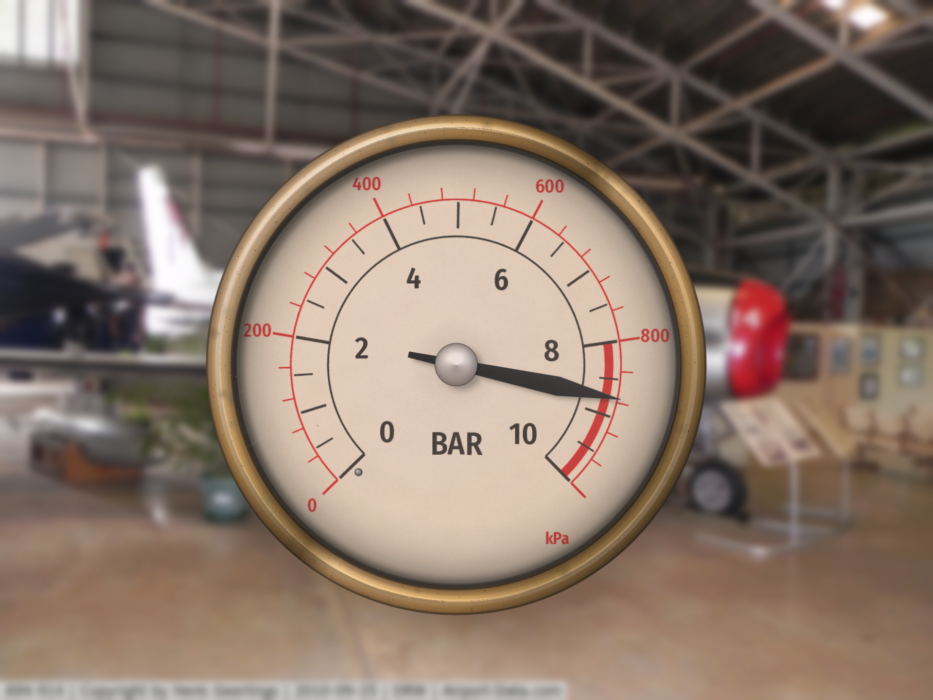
8.75
